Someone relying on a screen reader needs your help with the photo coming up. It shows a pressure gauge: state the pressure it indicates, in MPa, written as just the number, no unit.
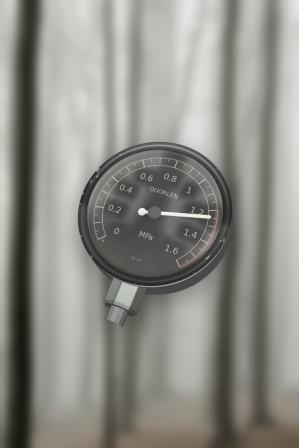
1.25
